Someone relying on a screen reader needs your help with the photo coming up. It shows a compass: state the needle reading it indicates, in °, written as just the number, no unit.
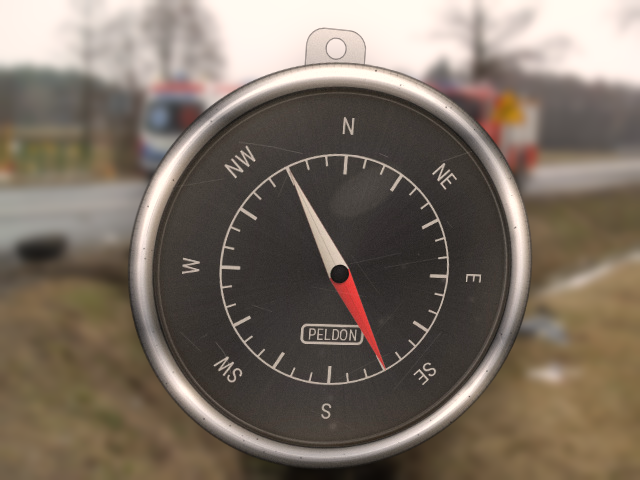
150
